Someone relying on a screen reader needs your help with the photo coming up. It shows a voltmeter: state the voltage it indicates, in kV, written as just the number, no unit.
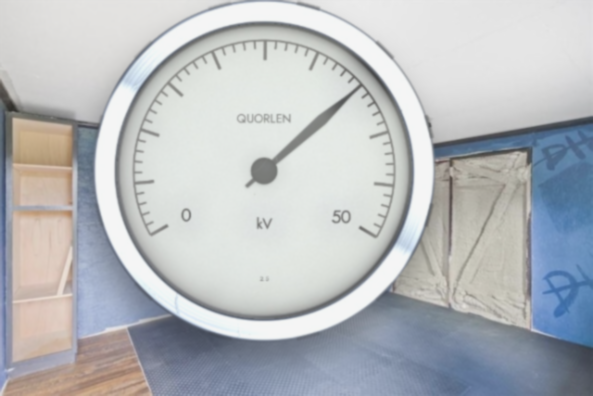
35
